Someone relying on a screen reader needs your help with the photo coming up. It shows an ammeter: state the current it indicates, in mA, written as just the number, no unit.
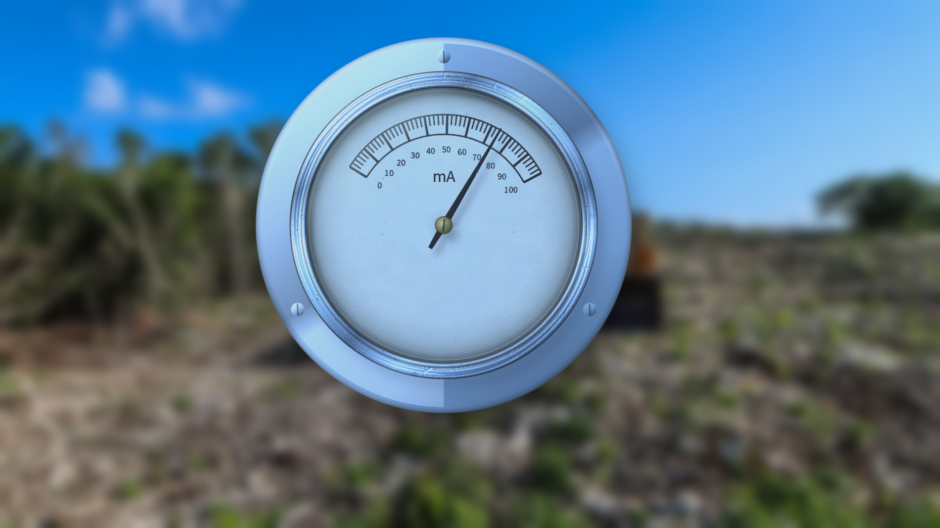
74
